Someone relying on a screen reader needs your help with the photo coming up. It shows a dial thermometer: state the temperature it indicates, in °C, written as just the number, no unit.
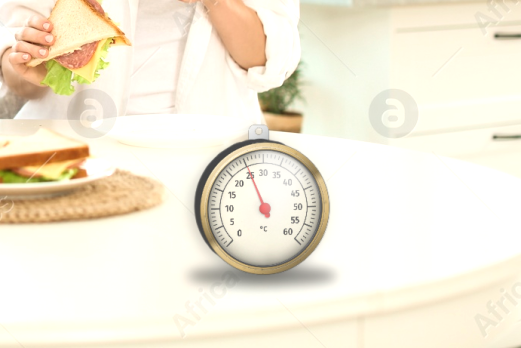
25
